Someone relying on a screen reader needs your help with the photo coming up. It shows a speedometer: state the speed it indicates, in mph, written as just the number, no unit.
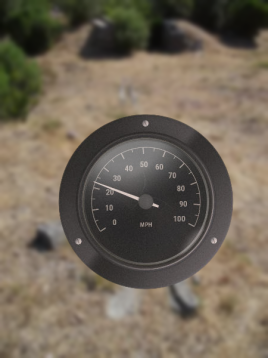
22.5
